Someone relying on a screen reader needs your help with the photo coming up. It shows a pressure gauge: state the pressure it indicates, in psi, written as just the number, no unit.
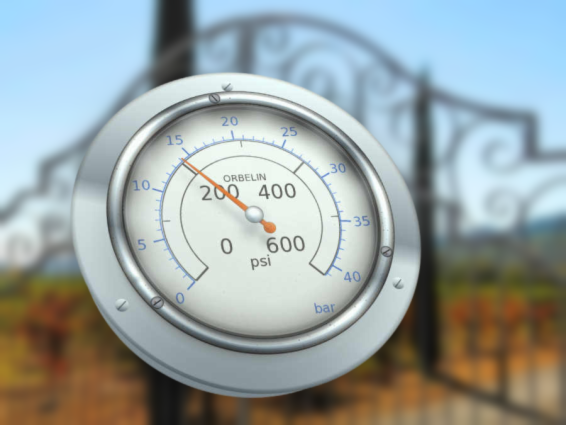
200
